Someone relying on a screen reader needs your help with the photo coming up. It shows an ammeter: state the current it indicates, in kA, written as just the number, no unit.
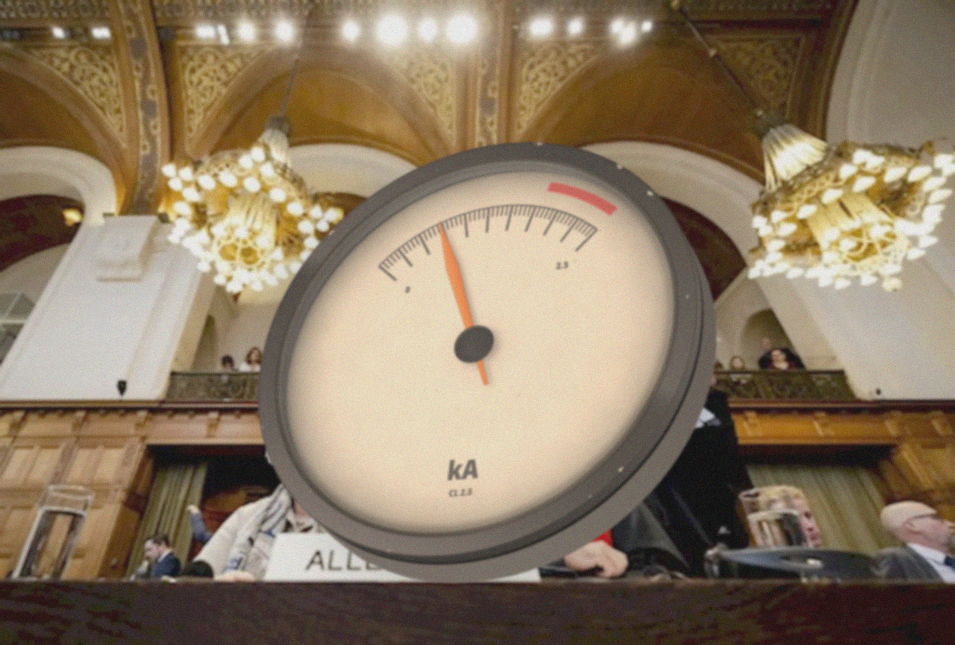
0.75
